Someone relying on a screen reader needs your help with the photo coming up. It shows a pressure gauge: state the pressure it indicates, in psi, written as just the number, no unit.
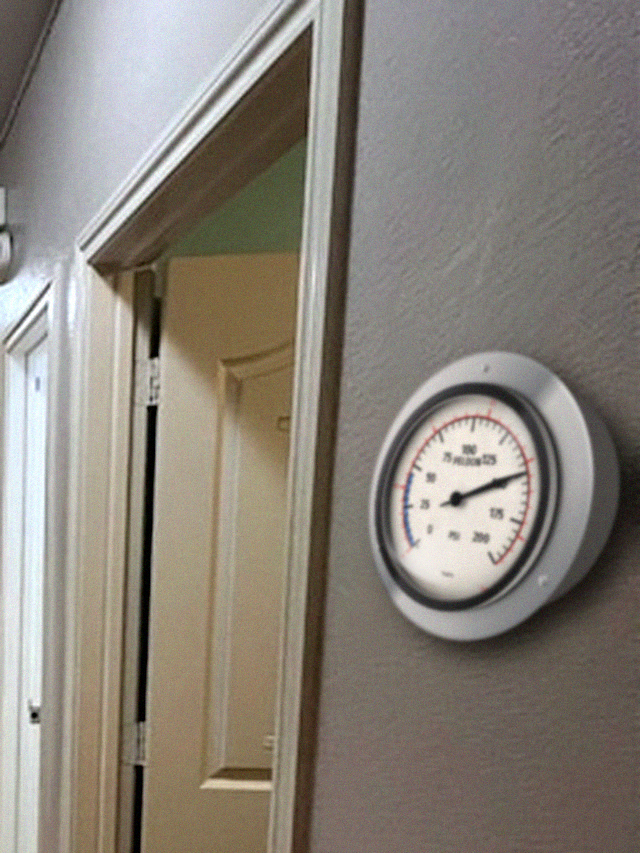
150
